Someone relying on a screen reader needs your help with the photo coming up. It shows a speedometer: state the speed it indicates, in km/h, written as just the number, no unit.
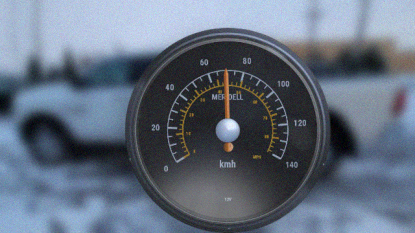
70
